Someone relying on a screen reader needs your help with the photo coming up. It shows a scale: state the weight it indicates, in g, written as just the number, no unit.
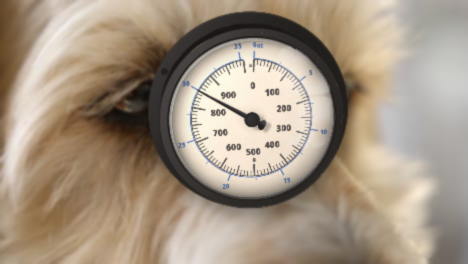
850
